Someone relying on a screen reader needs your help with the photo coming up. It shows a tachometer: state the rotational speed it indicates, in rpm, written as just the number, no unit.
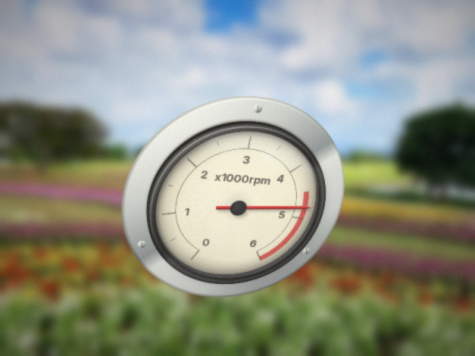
4750
